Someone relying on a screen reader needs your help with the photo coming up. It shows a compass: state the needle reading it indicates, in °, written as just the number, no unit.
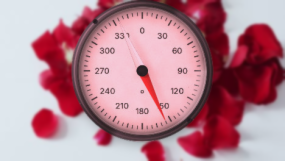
155
